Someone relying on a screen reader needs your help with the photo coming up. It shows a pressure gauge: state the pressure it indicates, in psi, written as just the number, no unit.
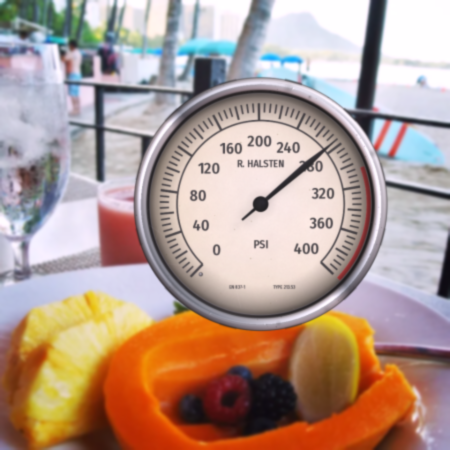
275
